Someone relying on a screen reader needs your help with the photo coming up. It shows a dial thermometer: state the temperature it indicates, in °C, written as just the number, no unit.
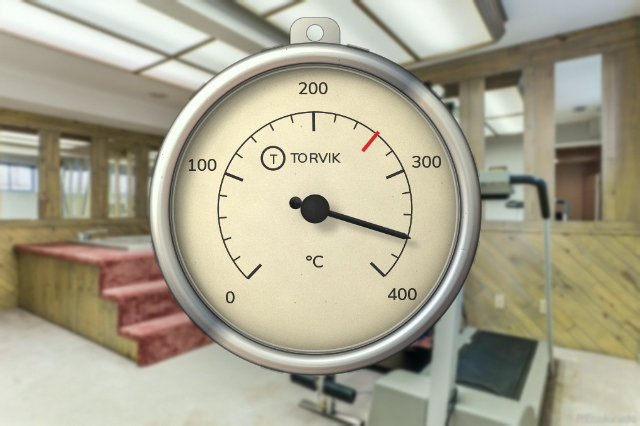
360
